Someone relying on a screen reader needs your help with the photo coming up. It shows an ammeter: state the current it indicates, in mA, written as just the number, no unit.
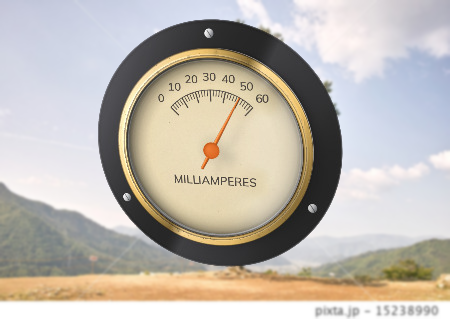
50
